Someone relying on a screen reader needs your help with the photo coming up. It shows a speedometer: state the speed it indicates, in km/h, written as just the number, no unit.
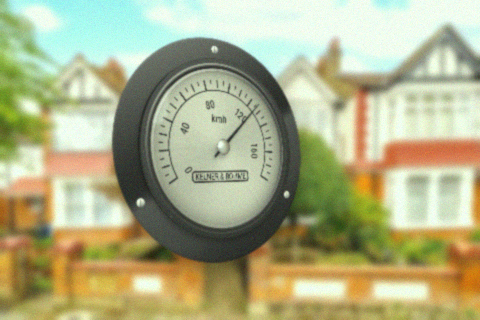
125
